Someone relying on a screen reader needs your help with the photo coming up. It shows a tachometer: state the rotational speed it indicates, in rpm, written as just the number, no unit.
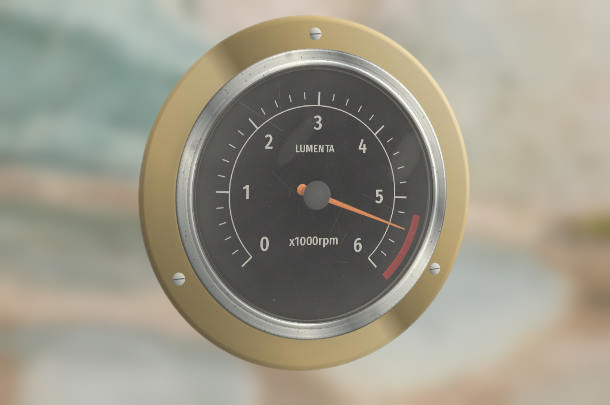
5400
